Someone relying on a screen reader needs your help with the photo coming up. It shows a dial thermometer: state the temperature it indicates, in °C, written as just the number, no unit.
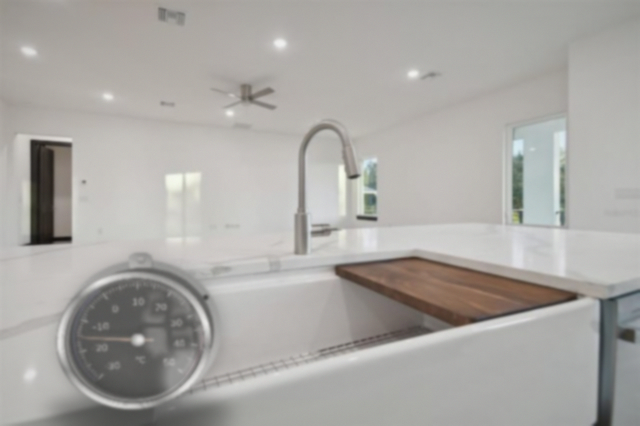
-15
